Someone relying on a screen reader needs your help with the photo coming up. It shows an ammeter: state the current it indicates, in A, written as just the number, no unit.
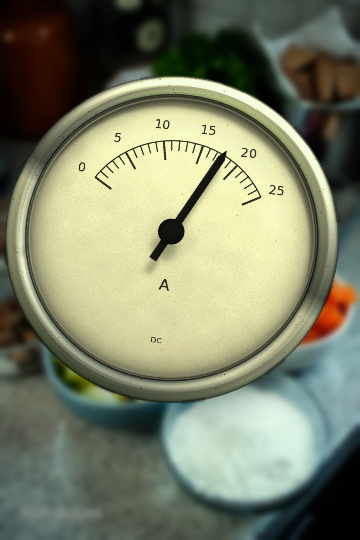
18
